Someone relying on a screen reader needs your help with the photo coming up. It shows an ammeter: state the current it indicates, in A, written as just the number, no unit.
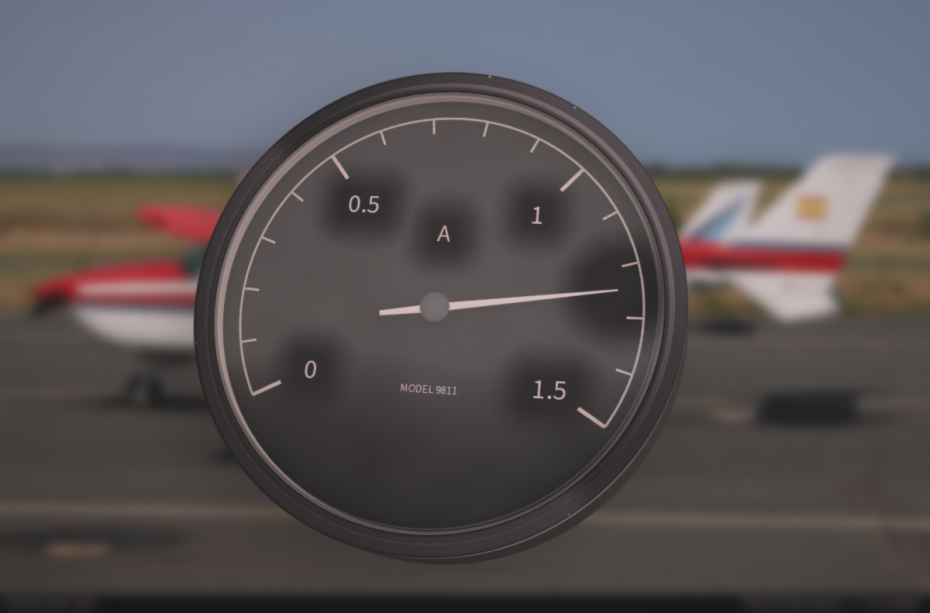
1.25
